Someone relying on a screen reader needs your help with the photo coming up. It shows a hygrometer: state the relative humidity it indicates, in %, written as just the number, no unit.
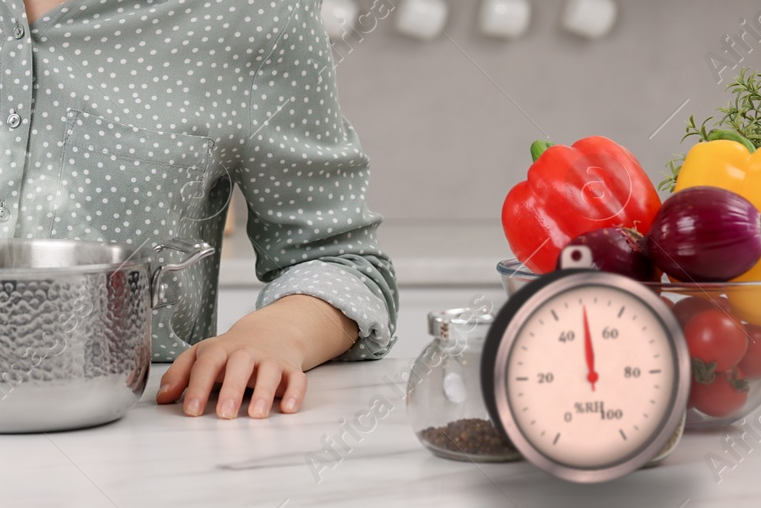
48
